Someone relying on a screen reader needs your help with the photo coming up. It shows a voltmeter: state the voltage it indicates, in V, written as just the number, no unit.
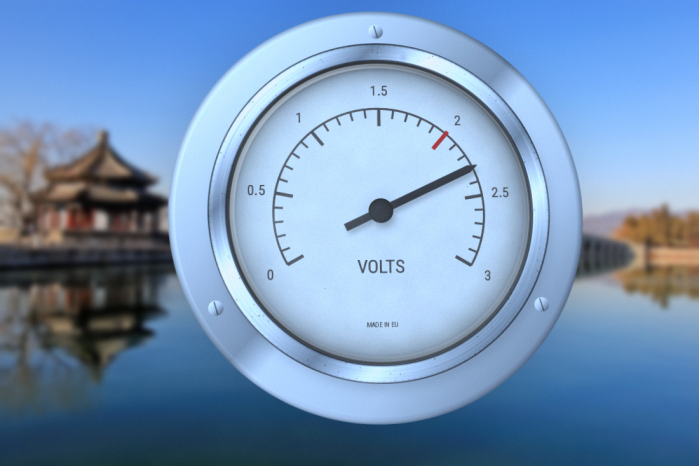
2.3
